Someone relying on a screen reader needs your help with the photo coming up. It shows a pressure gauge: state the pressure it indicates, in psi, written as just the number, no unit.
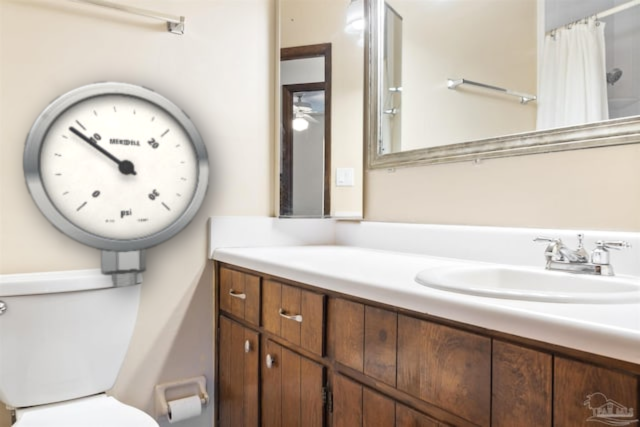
9
